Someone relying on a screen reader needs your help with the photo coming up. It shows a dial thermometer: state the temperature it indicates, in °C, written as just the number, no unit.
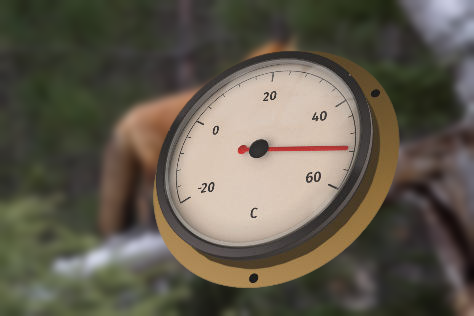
52
